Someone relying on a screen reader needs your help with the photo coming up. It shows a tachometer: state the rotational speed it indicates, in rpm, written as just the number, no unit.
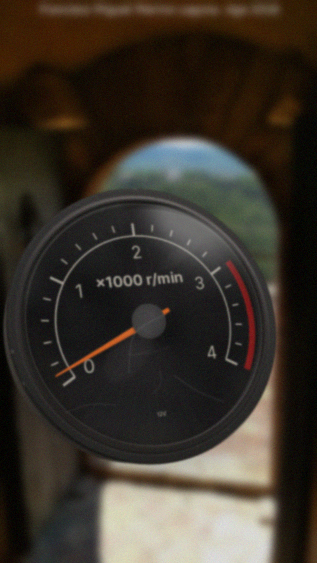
100
